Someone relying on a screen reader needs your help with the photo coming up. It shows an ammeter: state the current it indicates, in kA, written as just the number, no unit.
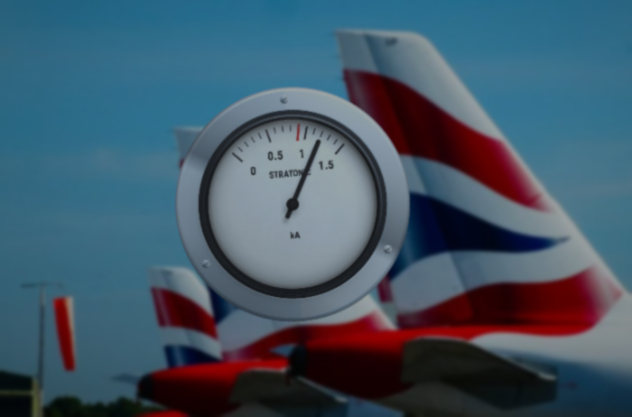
1.2
